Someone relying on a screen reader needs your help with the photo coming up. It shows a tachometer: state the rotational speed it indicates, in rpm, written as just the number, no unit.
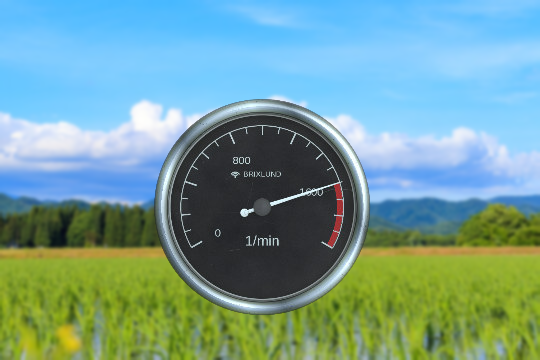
1600
